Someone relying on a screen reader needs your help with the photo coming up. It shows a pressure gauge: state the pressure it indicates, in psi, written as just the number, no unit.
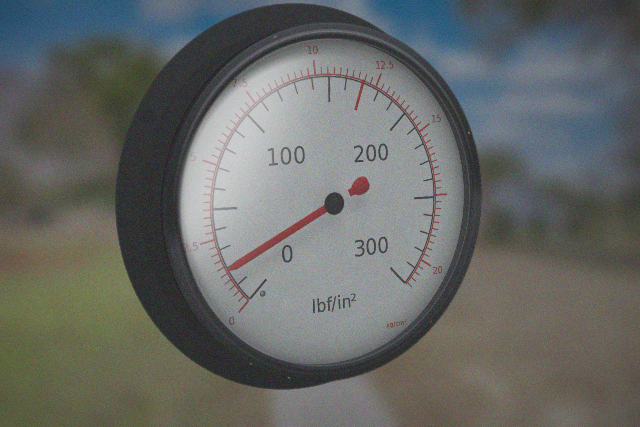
20
